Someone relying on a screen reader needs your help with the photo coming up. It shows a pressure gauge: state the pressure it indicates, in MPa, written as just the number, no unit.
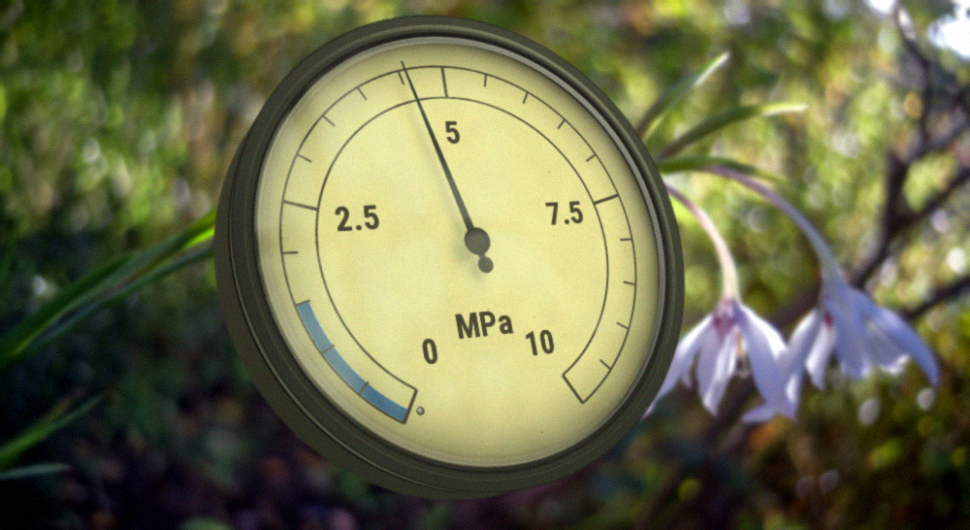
4.5
